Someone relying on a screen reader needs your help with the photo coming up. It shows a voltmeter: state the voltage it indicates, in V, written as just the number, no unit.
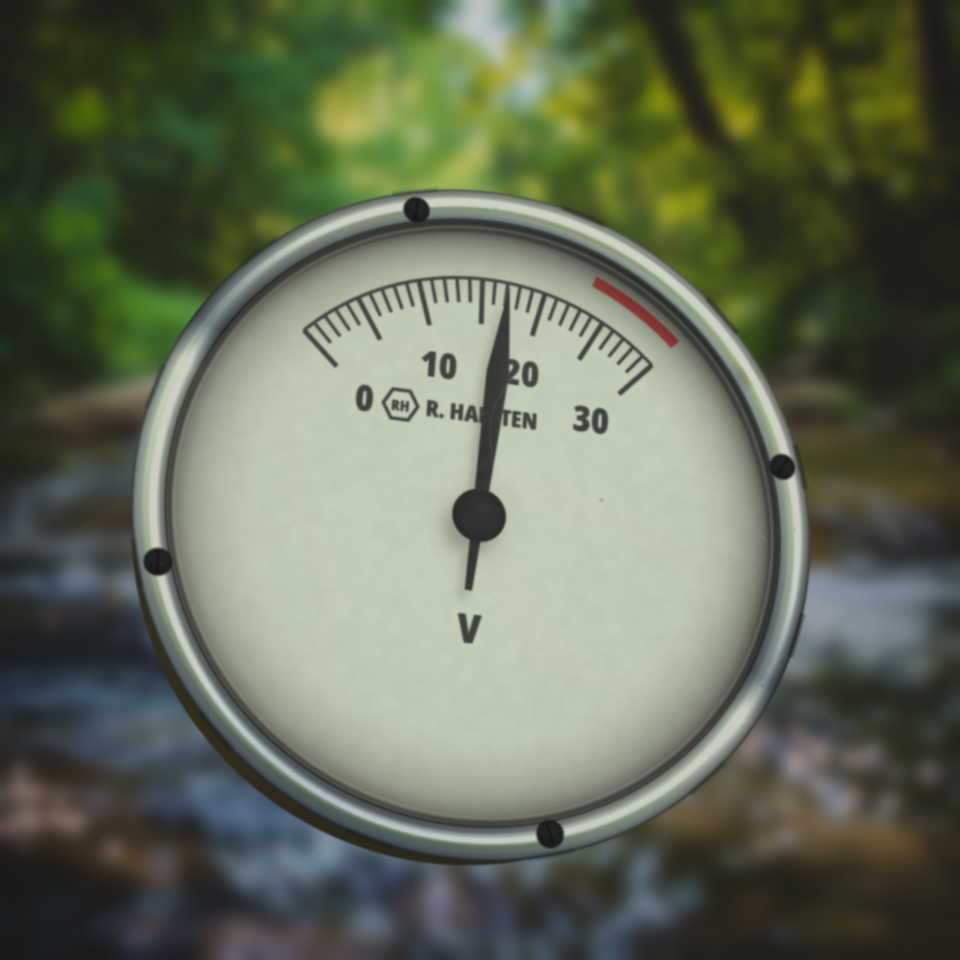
17
